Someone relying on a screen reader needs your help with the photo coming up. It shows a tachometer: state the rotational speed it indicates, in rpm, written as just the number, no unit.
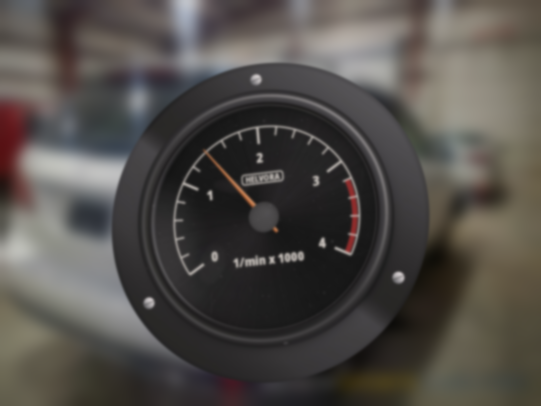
1400
